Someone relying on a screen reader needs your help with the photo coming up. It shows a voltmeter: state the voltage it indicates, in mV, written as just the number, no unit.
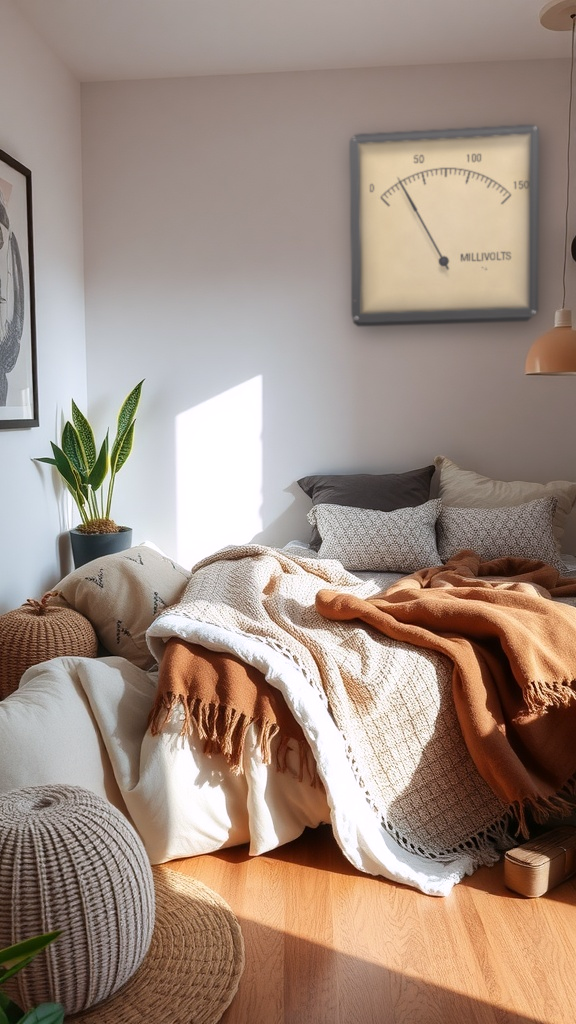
25
